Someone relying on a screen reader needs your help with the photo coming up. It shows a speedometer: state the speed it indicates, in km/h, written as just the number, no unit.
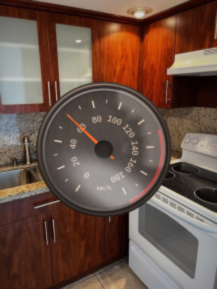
60
